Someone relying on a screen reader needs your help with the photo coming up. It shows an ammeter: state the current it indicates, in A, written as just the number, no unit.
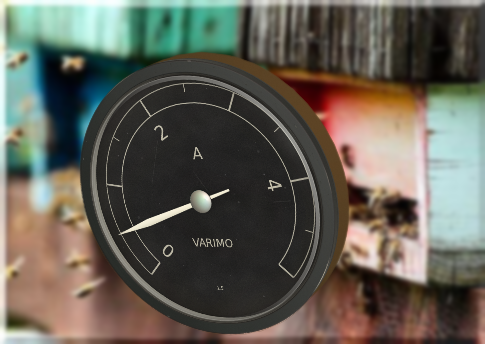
0.5
